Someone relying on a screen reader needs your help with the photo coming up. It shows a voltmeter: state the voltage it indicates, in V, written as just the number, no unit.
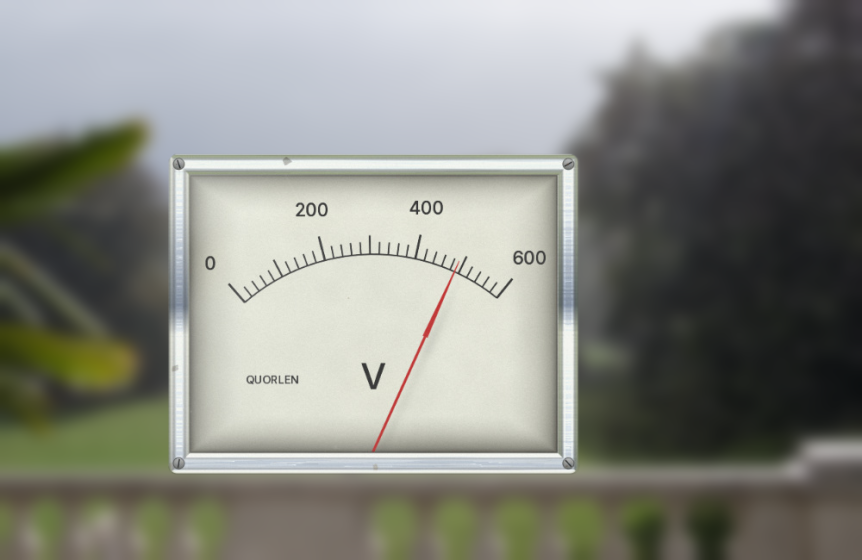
490
